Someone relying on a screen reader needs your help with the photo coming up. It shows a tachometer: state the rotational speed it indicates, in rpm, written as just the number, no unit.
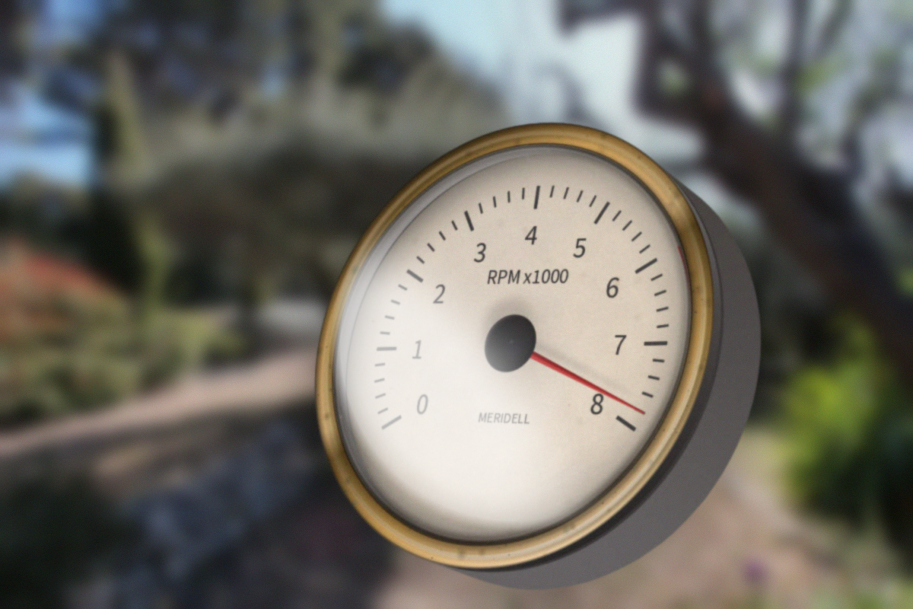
7800
